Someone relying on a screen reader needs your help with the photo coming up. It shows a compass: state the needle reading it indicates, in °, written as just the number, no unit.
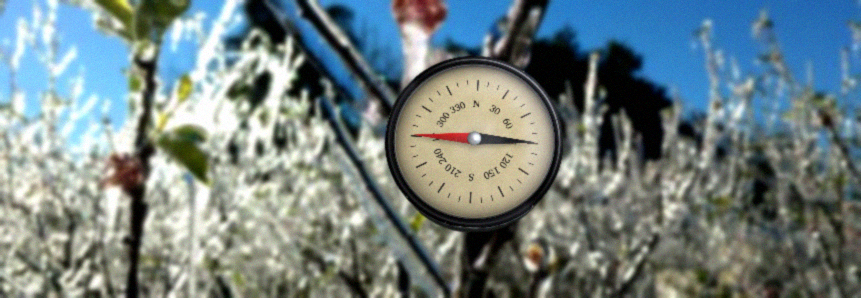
270
